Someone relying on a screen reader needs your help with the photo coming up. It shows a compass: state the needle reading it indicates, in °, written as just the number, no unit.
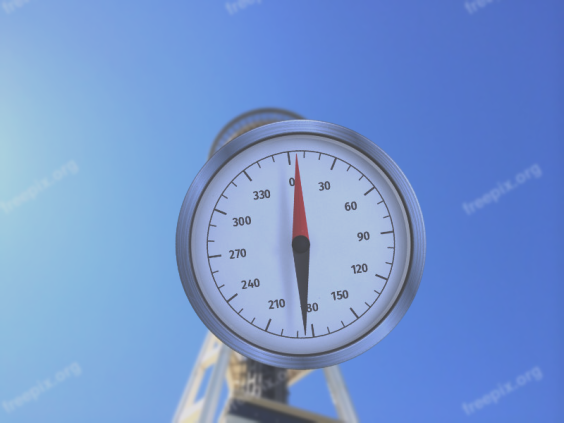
5
